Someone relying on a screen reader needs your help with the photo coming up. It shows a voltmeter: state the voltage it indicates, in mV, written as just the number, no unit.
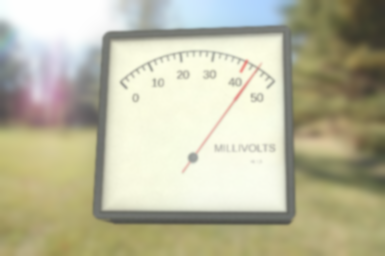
44
